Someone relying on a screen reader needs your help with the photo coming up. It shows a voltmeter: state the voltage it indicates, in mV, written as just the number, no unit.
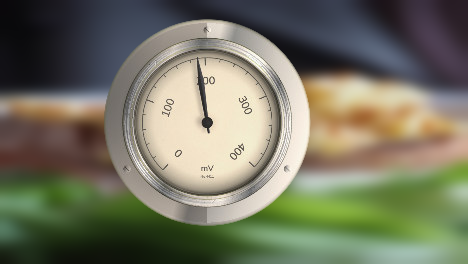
190
